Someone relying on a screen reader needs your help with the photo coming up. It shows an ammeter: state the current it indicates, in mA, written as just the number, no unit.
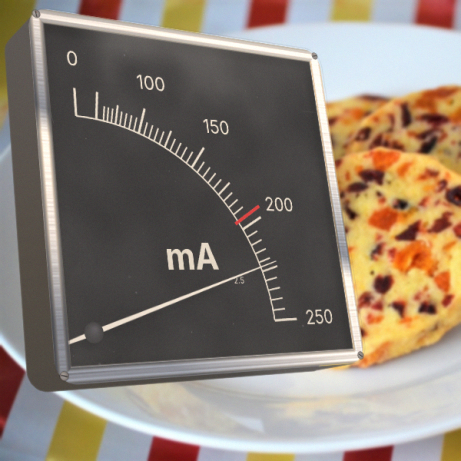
222.5
